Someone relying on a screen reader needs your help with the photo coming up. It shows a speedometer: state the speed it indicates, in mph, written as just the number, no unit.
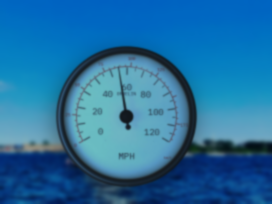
55
